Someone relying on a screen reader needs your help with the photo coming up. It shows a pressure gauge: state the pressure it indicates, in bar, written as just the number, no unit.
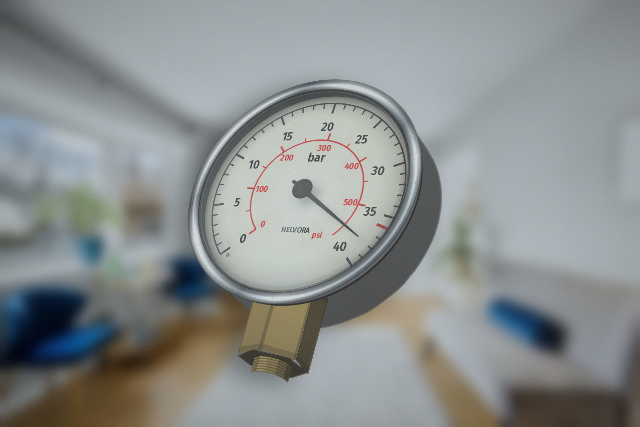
38
